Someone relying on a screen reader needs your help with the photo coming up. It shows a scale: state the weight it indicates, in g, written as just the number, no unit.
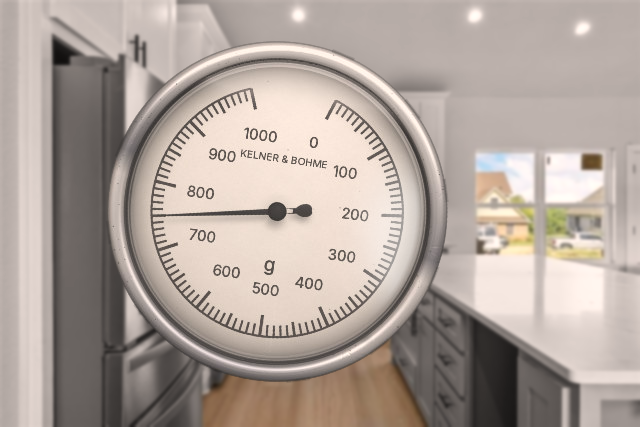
750
